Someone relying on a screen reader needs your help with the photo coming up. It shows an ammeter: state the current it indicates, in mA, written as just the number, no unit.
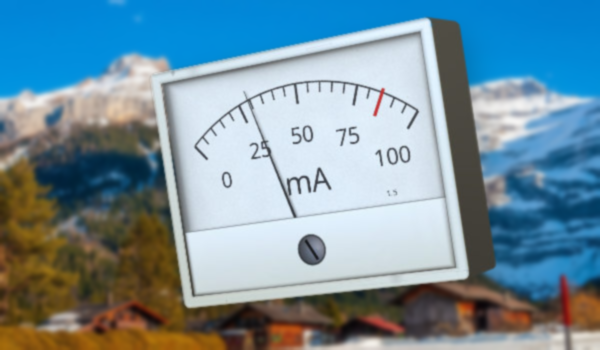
30
